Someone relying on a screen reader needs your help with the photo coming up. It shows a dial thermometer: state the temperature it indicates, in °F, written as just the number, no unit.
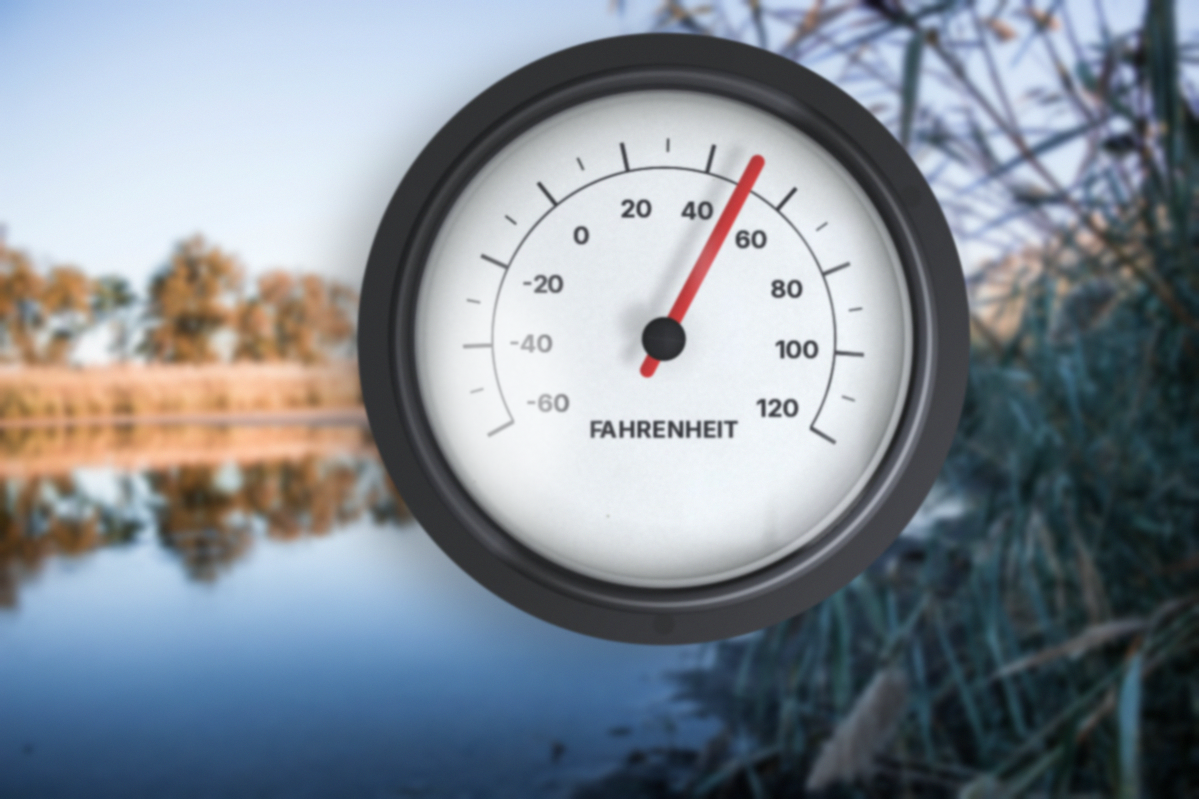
50
